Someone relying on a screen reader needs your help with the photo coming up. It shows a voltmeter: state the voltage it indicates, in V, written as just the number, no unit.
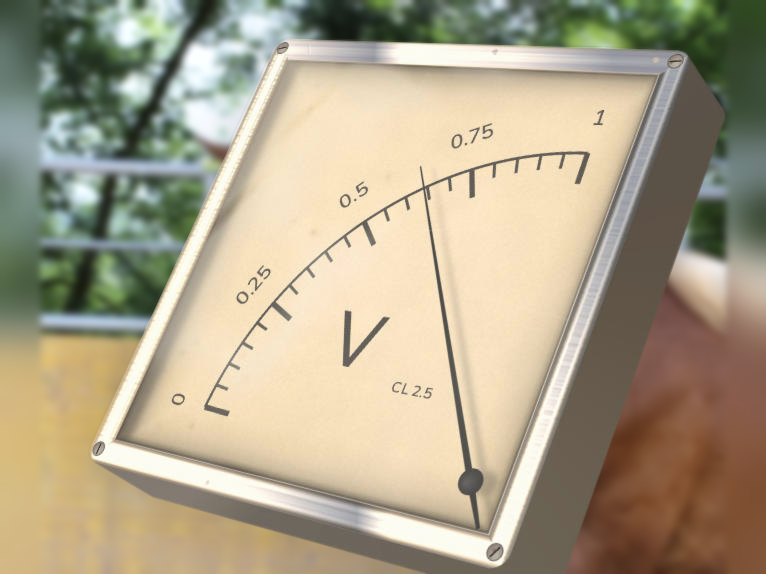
0.65
